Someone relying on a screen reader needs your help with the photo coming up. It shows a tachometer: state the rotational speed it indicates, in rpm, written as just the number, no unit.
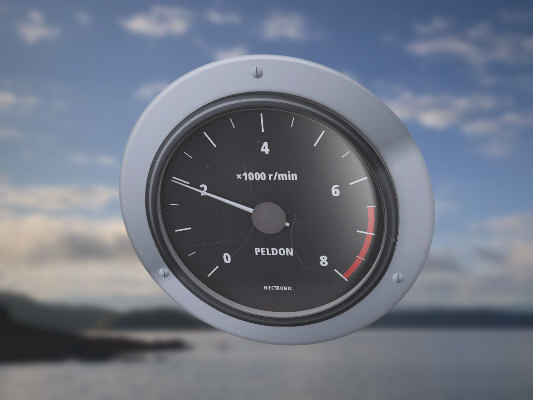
2000
